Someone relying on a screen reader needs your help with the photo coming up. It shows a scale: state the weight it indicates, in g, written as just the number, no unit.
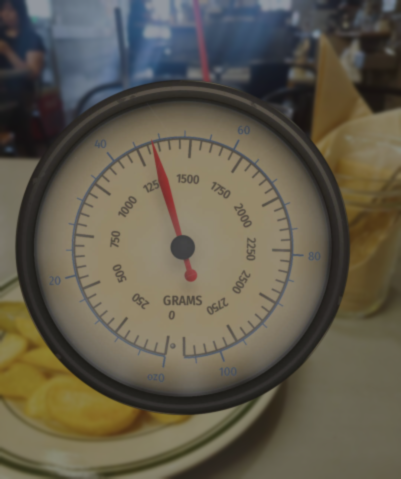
1325
